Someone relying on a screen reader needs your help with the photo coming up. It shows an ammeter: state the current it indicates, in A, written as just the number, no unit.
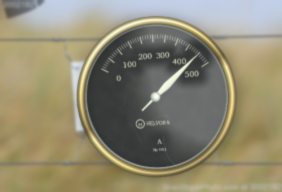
450
